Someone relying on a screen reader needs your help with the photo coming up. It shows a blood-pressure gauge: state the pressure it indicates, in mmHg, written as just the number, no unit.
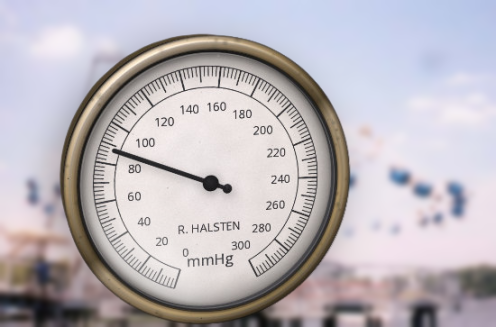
88
